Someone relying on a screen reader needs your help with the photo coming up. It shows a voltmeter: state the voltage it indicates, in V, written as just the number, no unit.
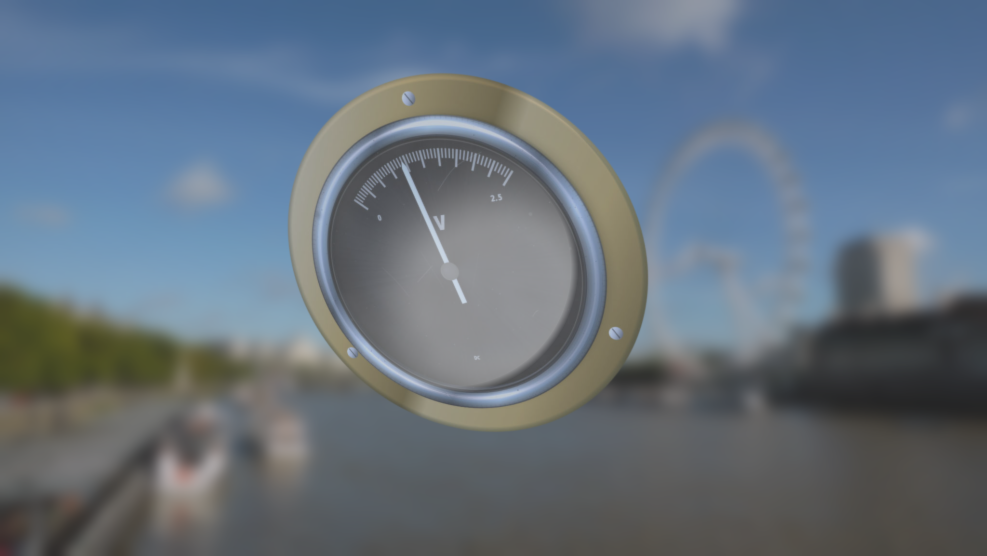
1
